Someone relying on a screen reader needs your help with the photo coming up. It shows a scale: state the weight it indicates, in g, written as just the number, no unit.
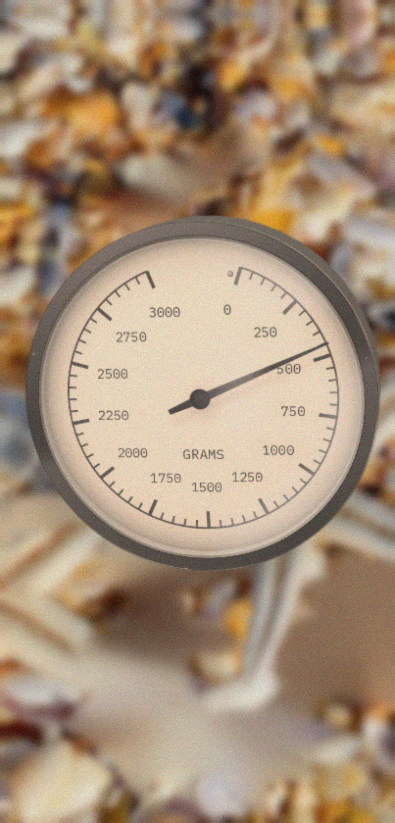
450
